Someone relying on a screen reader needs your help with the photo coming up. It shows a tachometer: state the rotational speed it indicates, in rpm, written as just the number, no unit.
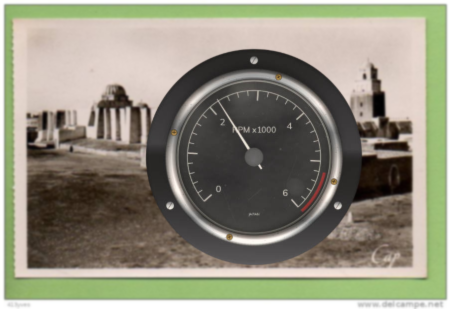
2200
